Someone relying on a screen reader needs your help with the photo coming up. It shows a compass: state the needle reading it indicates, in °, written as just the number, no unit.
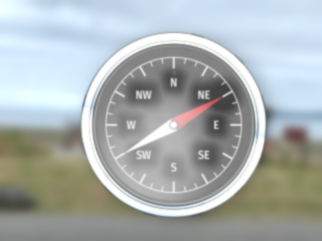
60
